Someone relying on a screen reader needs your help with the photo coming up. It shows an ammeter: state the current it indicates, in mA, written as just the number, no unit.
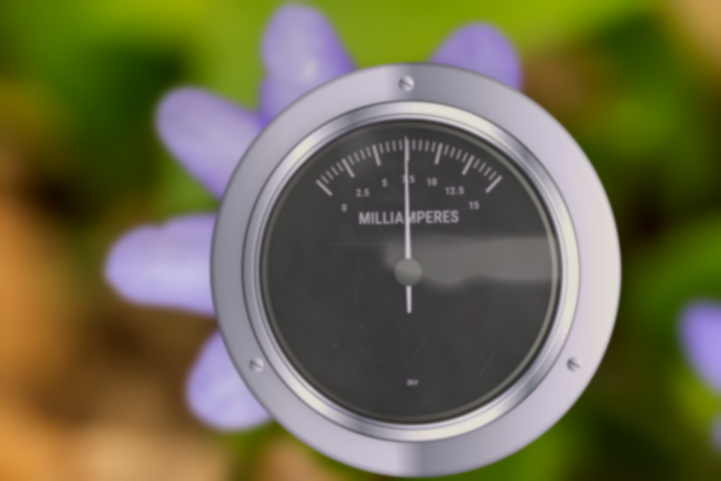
7.5
